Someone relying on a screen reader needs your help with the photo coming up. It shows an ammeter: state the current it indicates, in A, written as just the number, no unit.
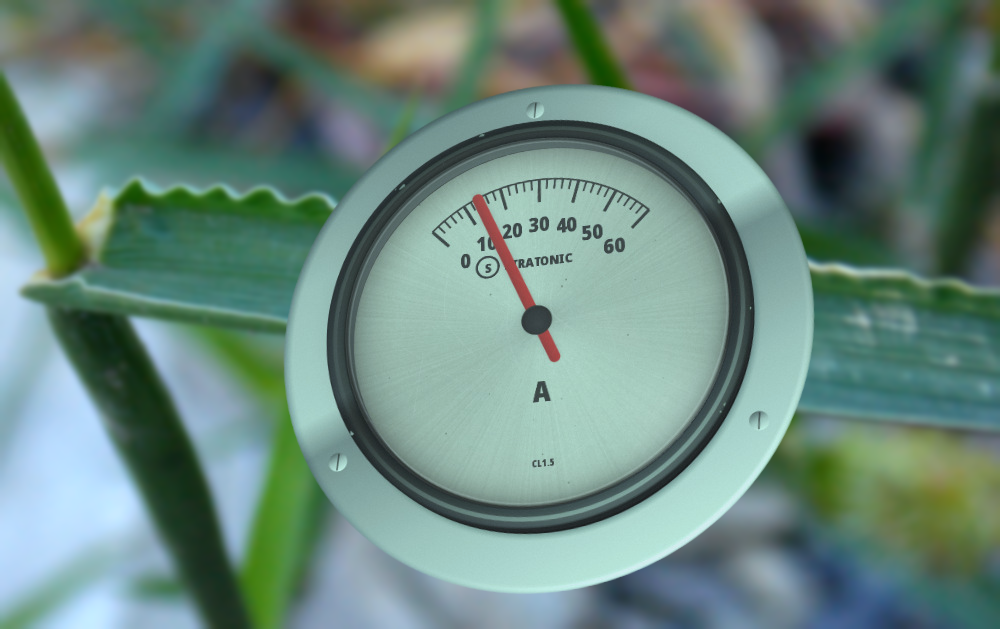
14
